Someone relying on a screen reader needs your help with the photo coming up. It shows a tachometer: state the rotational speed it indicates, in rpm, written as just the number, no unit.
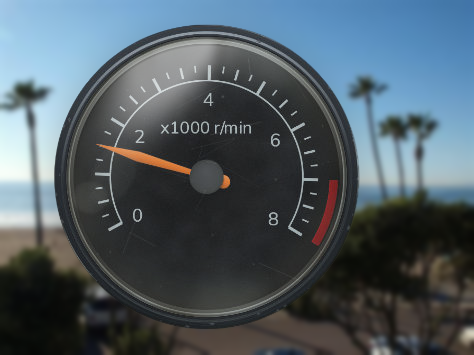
1500
